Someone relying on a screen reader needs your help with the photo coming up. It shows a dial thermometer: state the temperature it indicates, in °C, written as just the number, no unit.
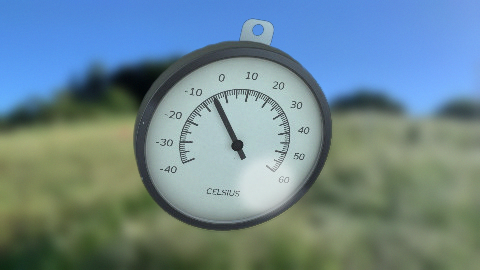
-5
